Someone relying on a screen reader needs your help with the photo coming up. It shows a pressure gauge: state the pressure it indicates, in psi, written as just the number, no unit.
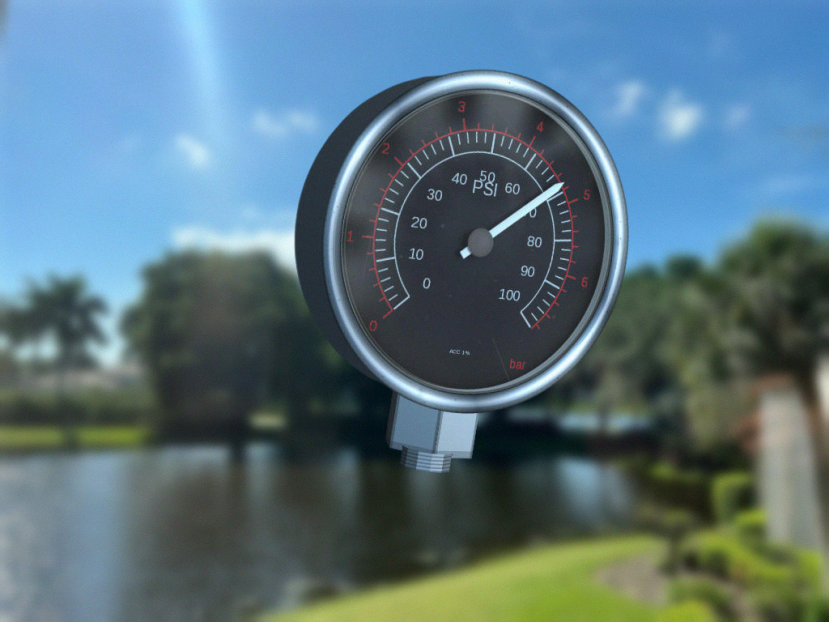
68
